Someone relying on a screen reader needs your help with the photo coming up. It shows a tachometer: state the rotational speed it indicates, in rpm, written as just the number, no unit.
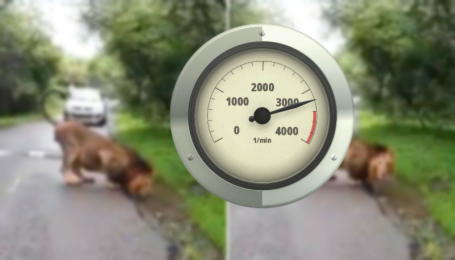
3200
